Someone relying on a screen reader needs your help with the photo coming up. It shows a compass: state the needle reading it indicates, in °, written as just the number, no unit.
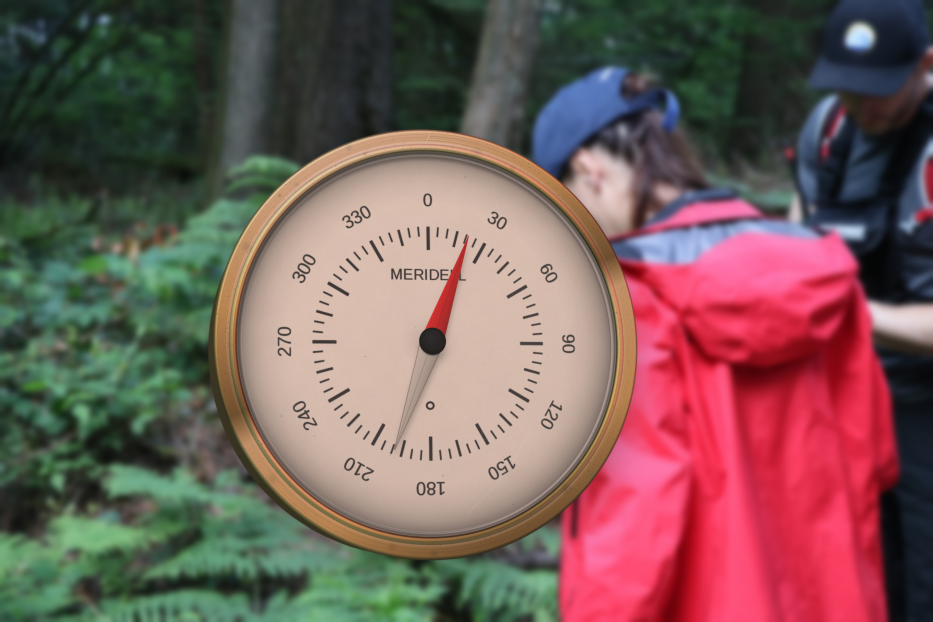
20
